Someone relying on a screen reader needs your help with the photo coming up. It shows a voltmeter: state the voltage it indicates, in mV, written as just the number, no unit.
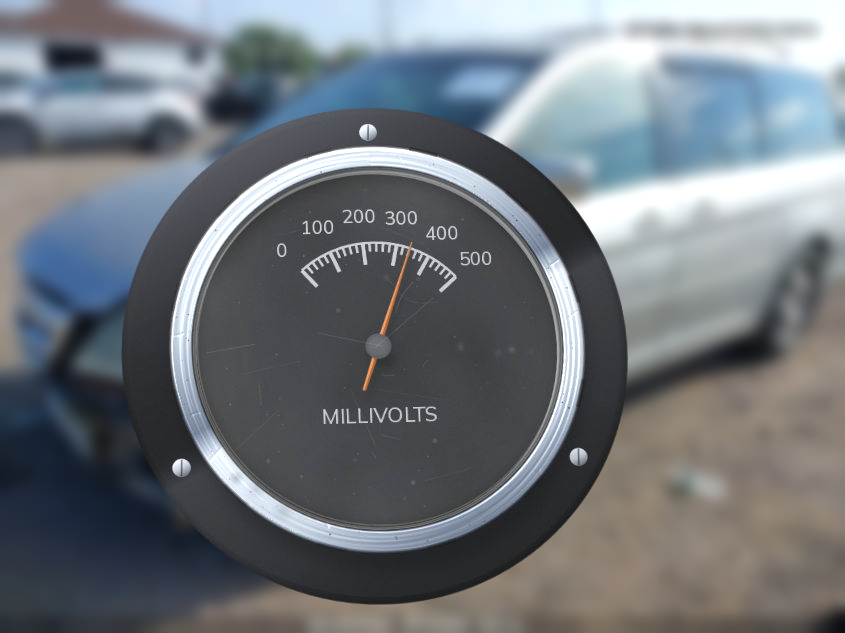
340
